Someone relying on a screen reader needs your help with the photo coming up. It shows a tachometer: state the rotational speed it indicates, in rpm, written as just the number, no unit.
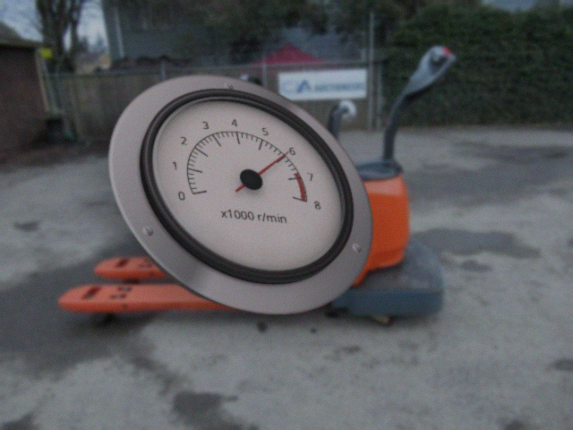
6000
